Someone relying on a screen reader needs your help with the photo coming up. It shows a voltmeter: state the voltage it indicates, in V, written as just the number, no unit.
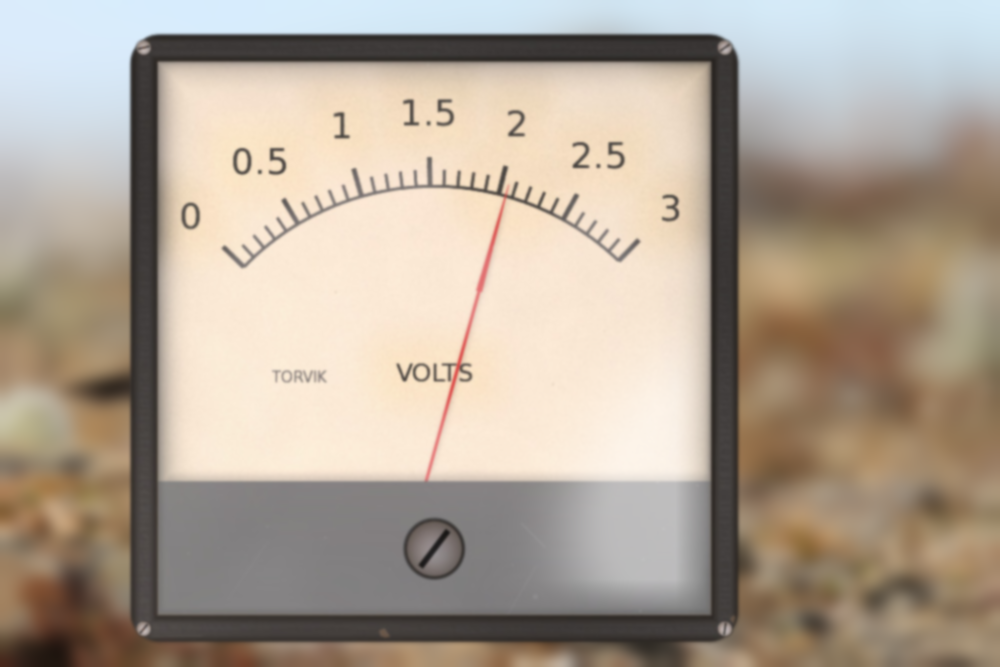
2.05
